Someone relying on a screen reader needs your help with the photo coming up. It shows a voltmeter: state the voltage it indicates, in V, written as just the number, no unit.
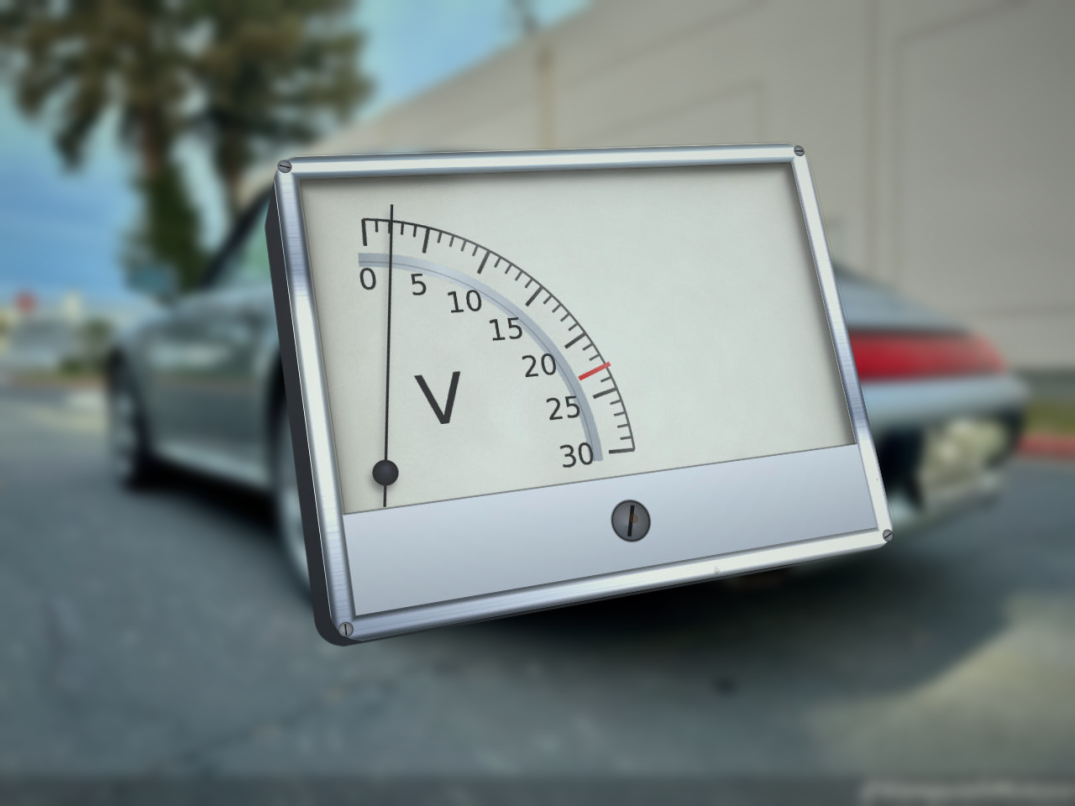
2
